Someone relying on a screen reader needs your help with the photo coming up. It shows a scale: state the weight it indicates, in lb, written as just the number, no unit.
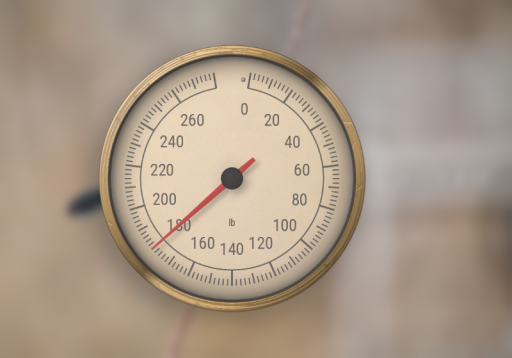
180
